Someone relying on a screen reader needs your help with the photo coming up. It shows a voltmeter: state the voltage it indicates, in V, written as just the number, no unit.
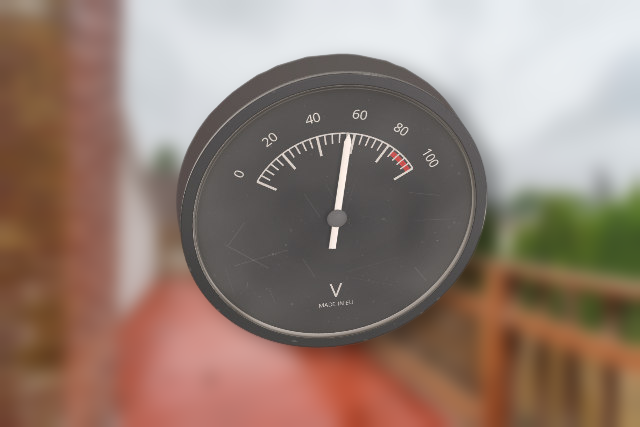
56
